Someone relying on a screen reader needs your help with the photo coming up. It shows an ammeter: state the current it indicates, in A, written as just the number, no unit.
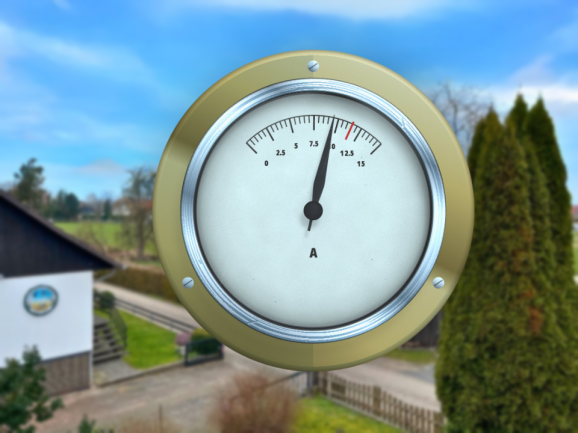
9.5
